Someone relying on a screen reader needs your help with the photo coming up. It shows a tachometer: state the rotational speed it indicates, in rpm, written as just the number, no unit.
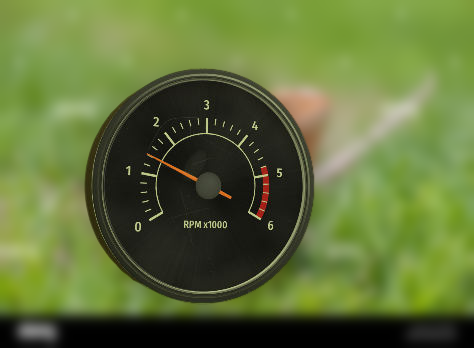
1400
